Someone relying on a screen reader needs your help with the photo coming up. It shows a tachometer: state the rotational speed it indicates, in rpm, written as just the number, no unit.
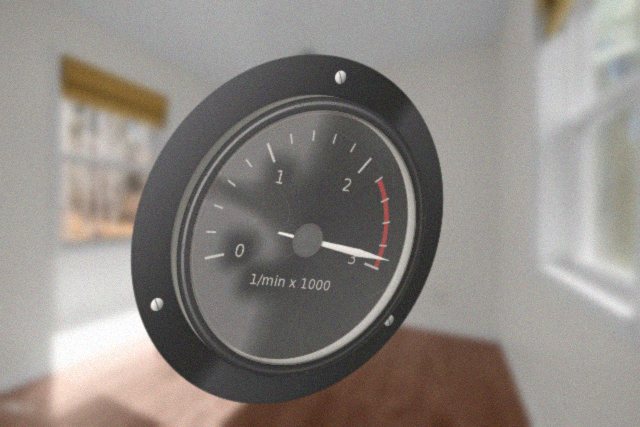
2900
